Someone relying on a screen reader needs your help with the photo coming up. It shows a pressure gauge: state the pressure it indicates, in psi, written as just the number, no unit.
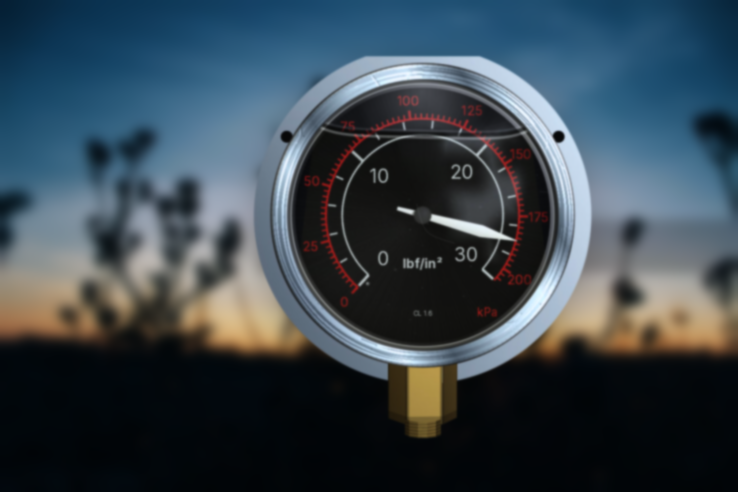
27
